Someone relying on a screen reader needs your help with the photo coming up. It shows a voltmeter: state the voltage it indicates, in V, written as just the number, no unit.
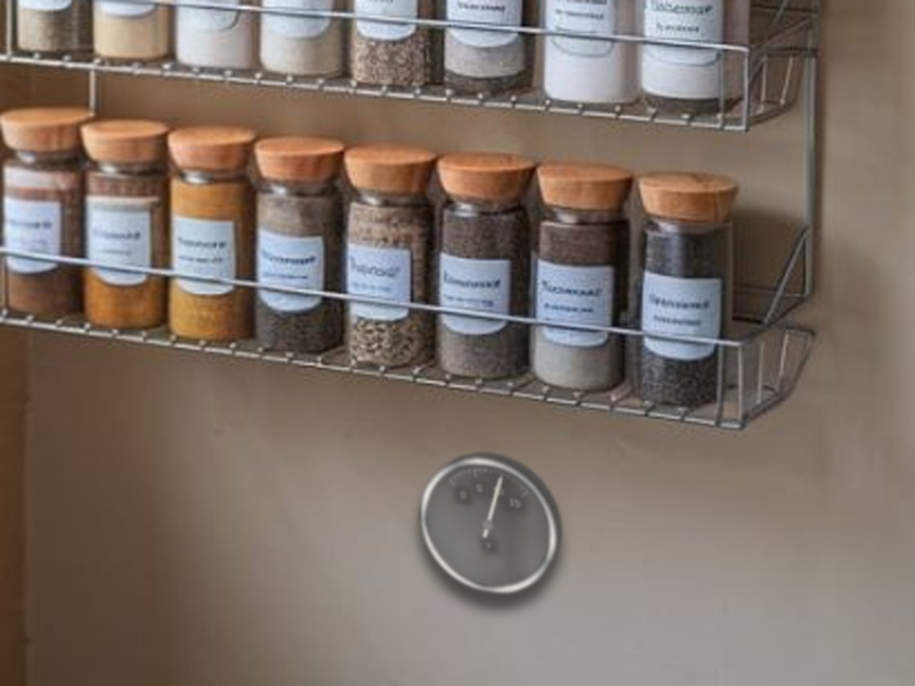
10
